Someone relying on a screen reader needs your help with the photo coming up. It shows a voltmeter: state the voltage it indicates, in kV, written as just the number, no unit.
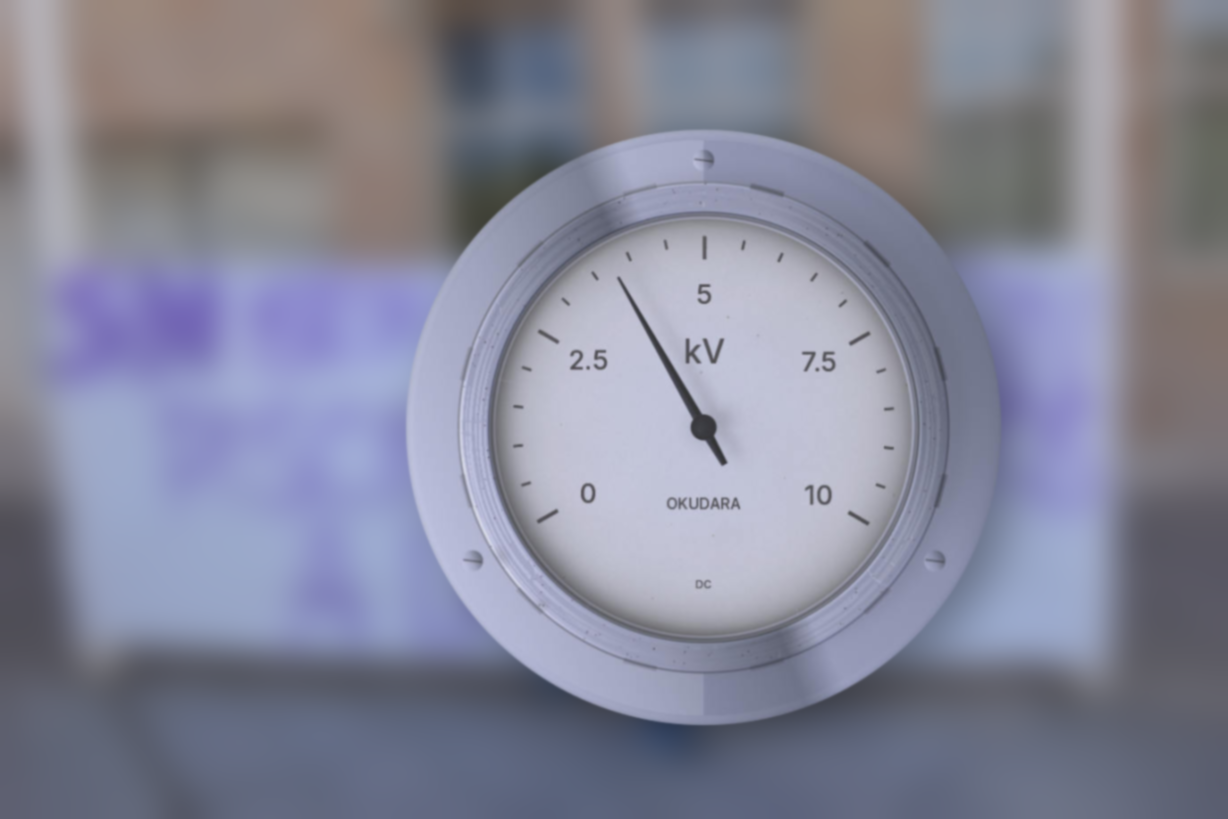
3.75
